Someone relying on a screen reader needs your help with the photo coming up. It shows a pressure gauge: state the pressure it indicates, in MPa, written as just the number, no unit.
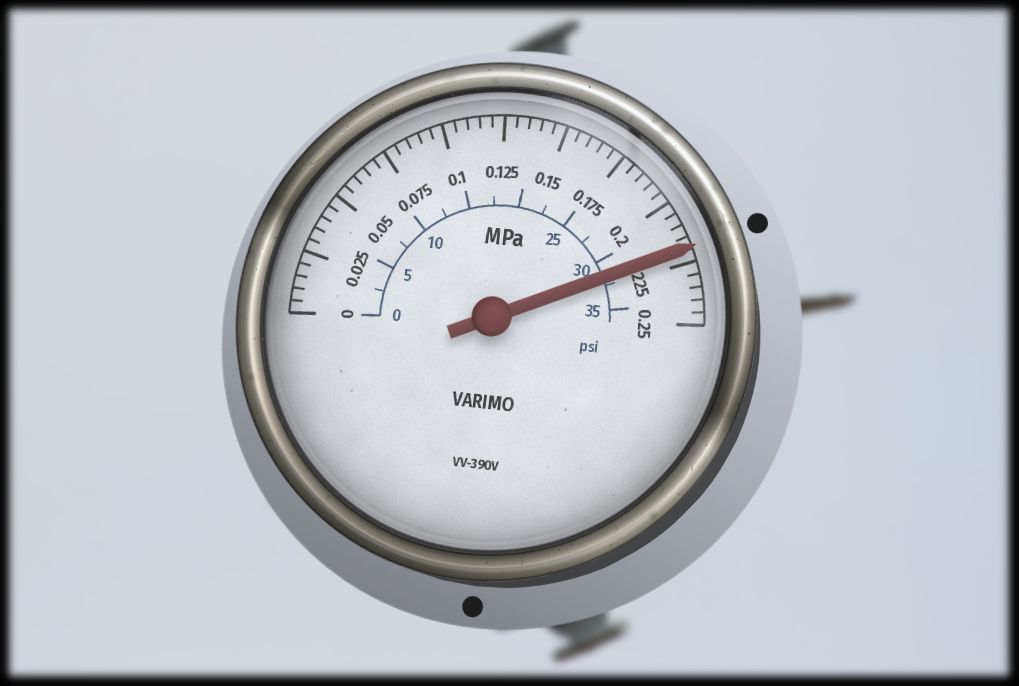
0.22
